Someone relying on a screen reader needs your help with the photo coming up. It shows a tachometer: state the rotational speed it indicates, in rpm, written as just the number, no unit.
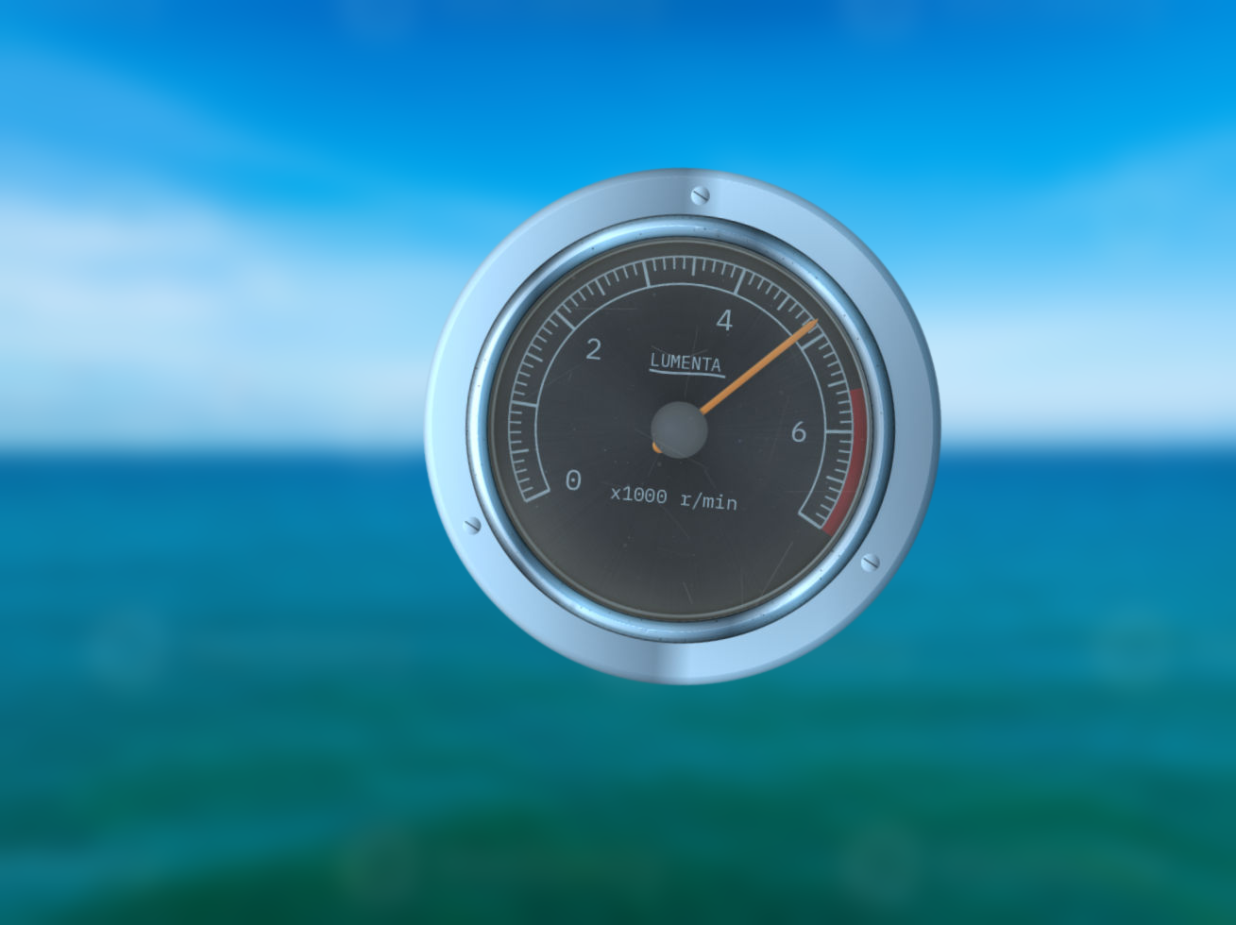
4850
